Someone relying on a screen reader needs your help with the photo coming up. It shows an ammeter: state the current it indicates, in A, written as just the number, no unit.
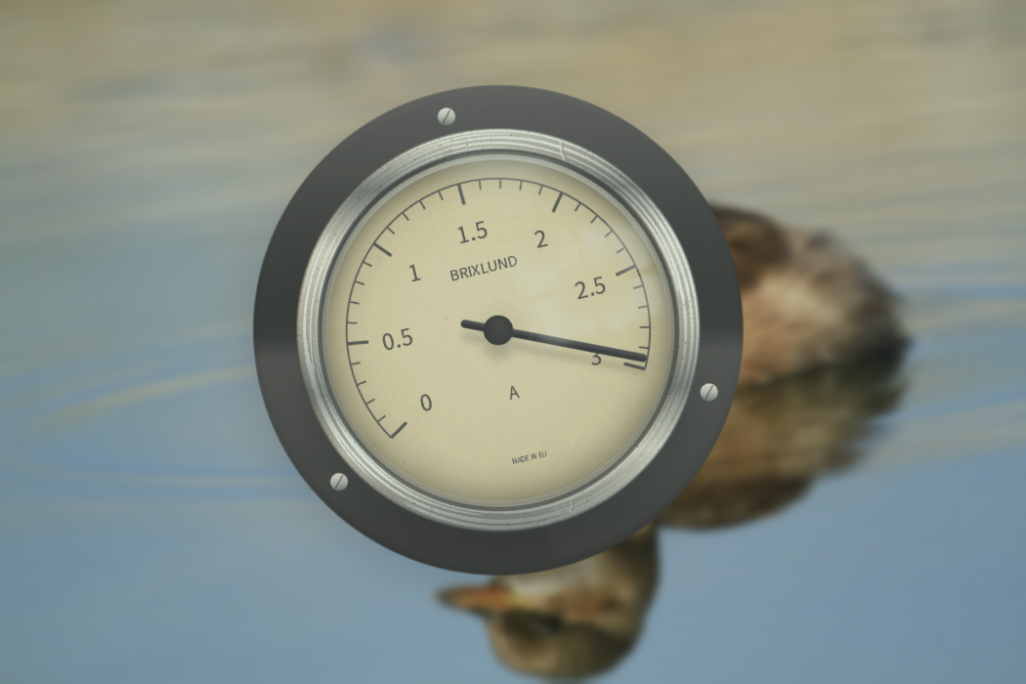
2.95
